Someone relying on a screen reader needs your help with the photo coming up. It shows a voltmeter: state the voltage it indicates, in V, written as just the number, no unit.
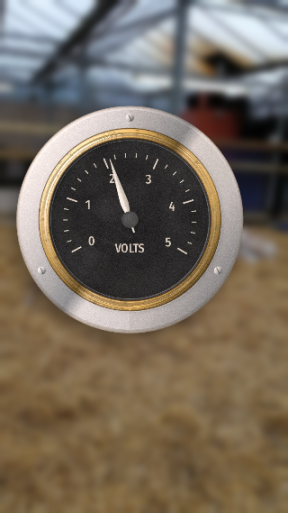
2.1
